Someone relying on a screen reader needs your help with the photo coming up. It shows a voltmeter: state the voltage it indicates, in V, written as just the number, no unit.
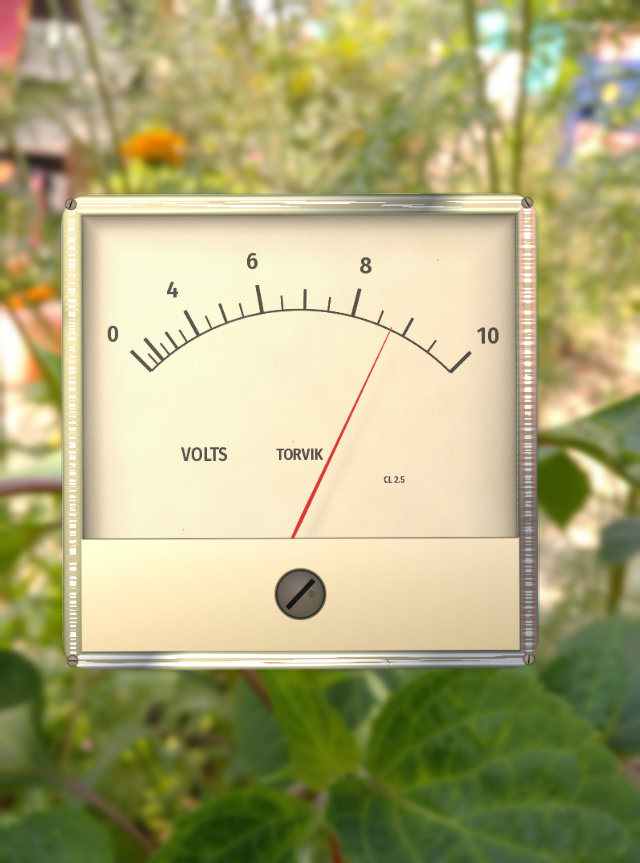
8.75
